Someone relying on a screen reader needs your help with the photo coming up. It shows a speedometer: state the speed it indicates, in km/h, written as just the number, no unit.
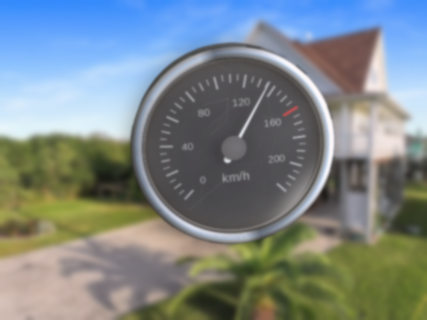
135
